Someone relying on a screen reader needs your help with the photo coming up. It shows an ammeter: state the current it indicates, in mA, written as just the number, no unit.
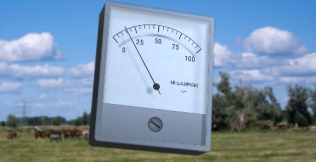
15
